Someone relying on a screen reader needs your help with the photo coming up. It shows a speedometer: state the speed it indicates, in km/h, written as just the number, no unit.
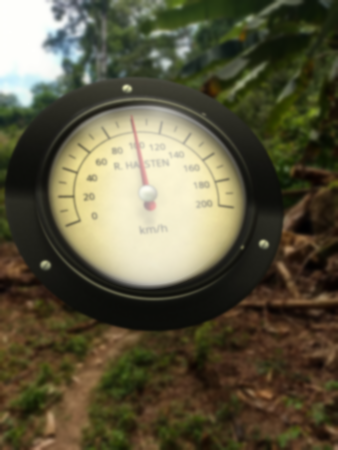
100
